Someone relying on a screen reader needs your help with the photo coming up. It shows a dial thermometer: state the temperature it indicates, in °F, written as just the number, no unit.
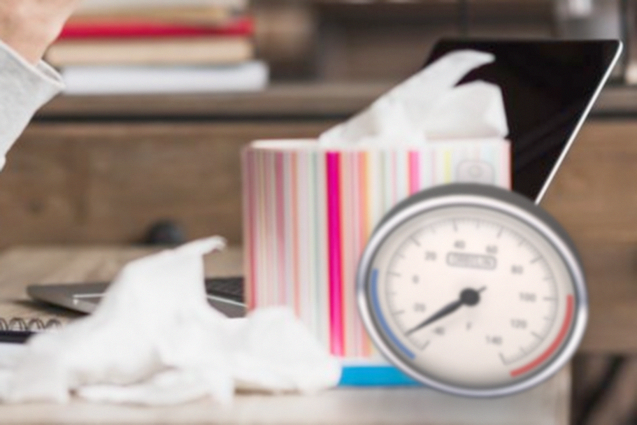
-30
